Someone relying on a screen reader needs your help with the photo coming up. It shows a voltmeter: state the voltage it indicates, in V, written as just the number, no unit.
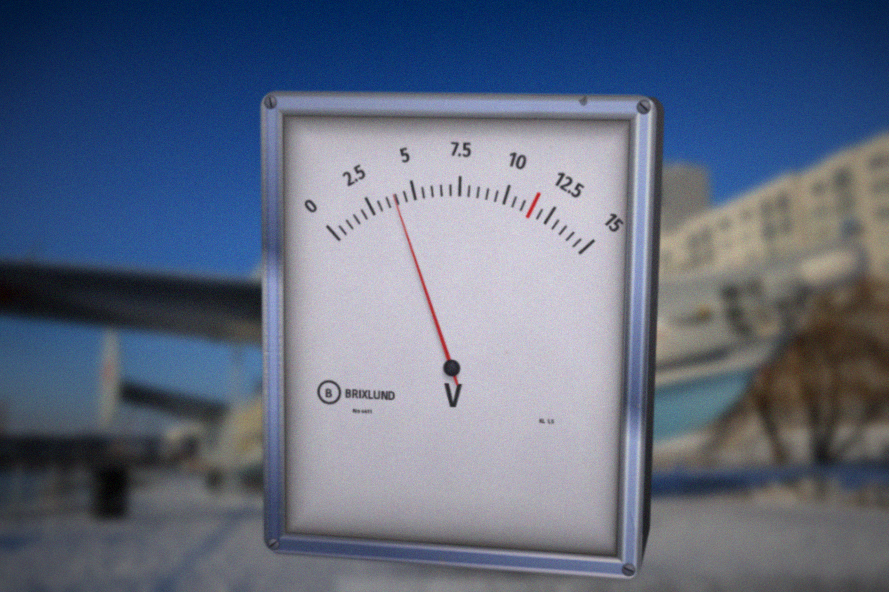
4
